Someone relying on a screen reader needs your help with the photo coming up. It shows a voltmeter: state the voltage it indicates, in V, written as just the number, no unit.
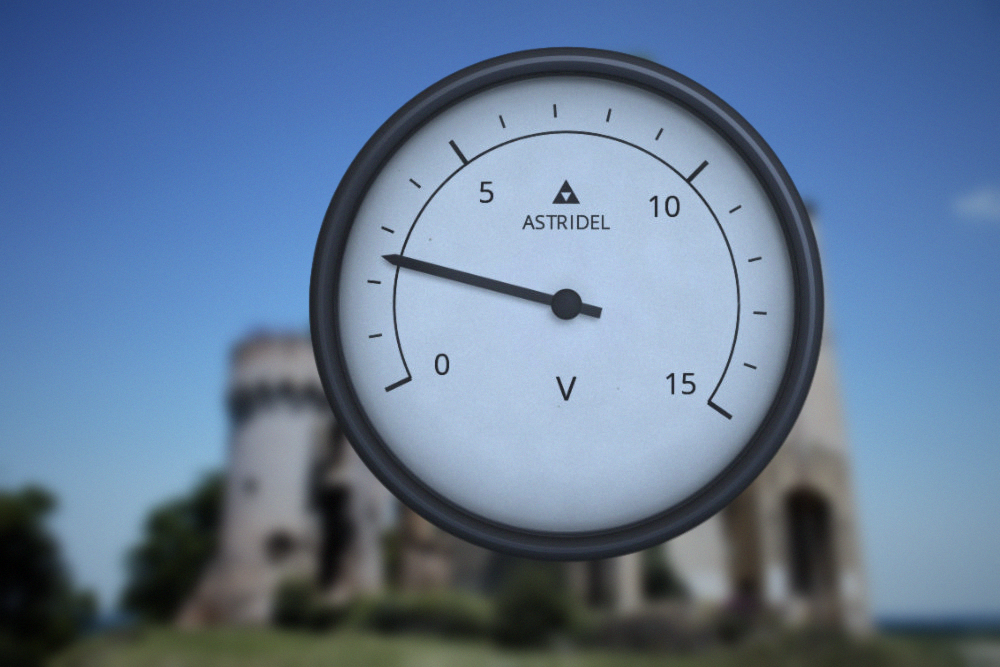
2.5
